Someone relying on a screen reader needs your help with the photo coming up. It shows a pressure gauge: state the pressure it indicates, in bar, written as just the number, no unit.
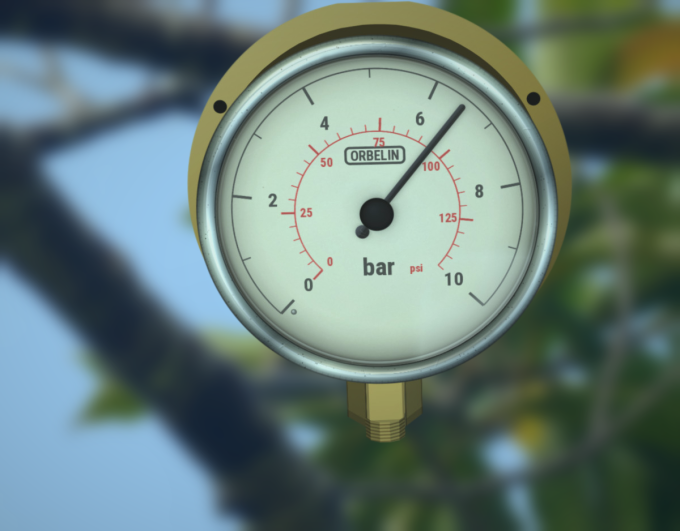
6.5
